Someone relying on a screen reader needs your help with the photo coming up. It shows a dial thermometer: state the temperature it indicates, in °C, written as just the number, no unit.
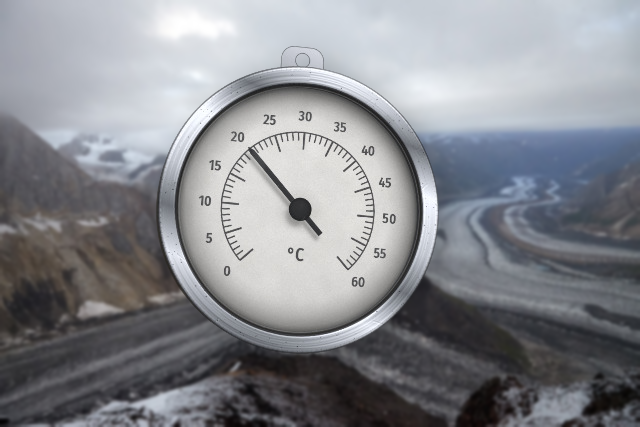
20
